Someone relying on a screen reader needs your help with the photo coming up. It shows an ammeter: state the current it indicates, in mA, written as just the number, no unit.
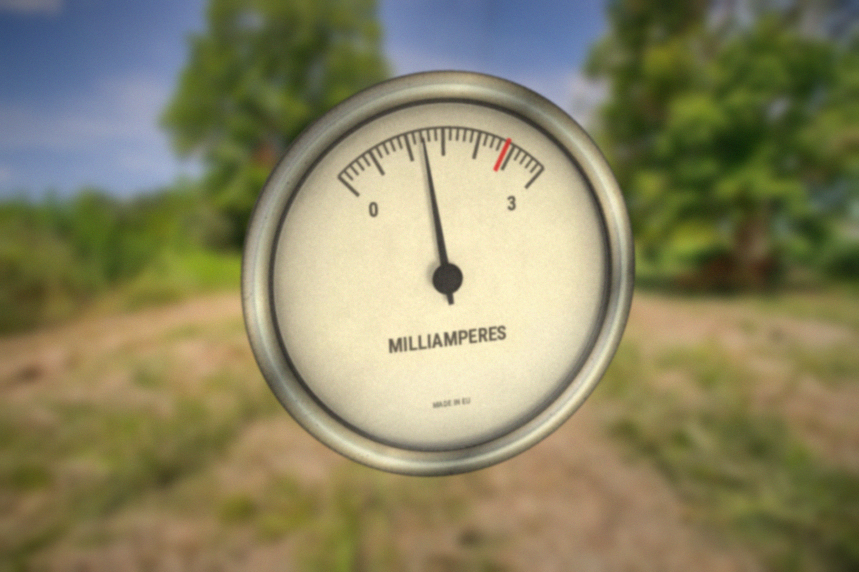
1.2
